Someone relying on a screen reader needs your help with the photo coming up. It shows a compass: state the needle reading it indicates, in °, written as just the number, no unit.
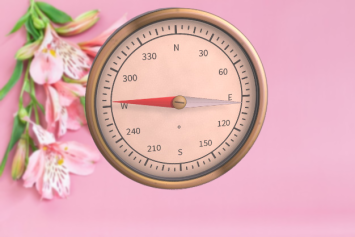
275
